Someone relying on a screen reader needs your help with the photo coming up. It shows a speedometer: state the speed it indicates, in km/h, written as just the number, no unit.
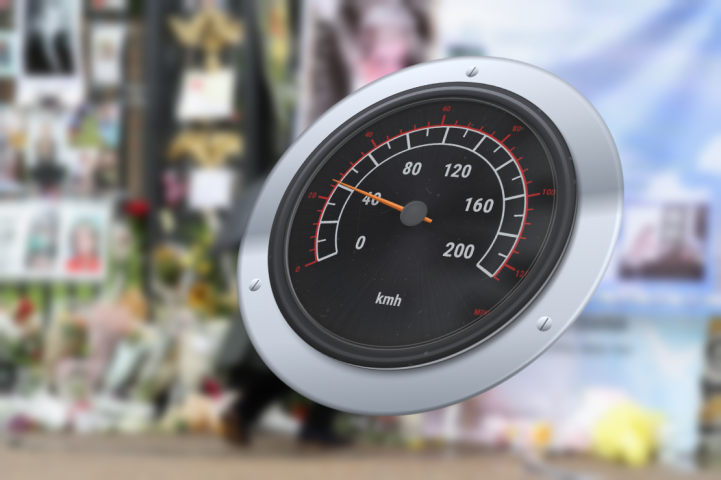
40
